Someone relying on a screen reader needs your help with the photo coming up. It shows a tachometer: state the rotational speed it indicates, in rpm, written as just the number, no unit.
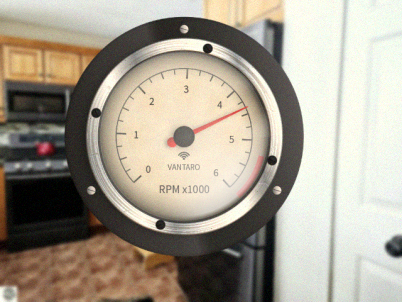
4375
